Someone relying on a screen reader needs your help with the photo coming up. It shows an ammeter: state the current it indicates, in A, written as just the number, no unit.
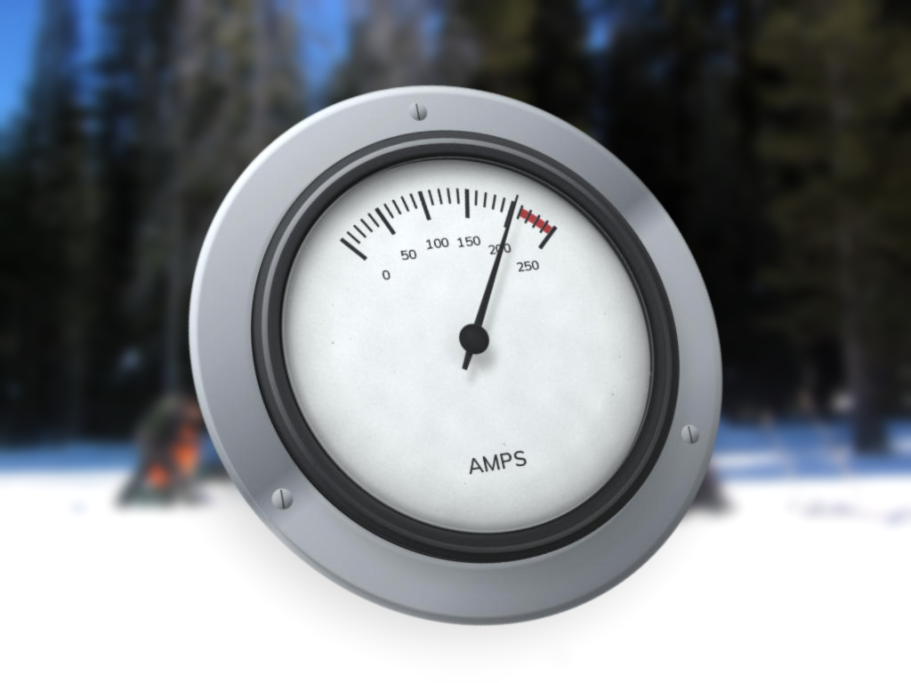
200
